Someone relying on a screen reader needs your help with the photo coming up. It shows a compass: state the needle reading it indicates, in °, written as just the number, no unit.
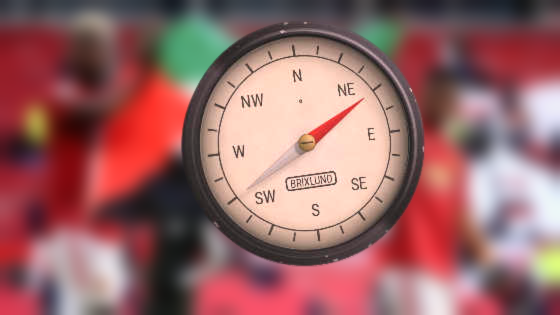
60
